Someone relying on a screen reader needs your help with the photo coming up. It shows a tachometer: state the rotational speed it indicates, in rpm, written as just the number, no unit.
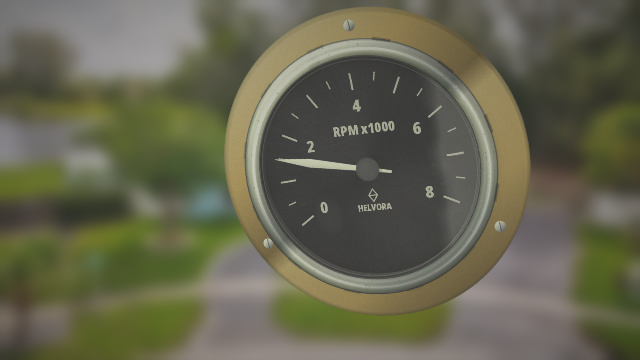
1500
